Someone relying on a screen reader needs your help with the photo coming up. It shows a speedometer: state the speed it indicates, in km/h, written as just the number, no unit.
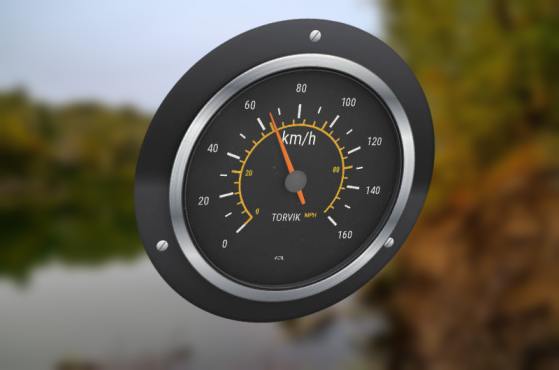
65
